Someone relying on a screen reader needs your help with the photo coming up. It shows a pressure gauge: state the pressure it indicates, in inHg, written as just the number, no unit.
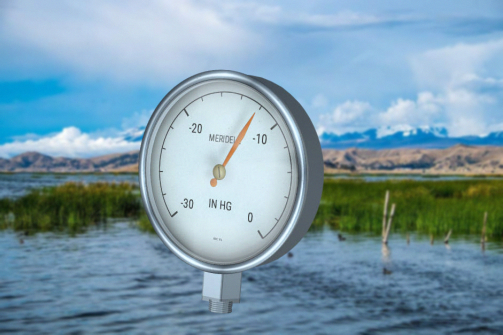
-12
